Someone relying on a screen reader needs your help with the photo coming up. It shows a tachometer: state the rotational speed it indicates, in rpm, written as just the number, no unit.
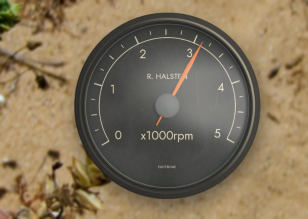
3125
